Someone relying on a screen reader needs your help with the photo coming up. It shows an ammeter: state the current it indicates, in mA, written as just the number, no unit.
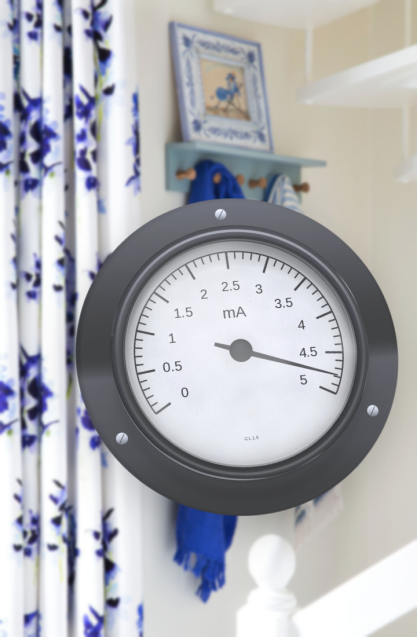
4.8
